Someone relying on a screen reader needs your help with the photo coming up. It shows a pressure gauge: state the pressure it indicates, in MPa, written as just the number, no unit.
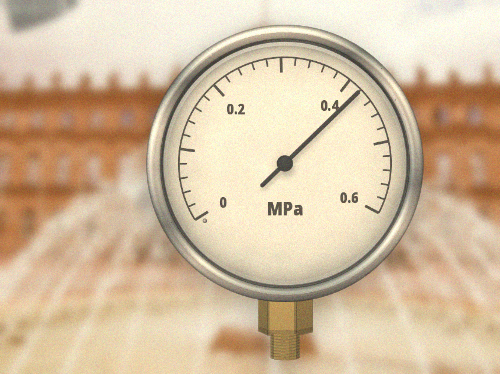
0.42
